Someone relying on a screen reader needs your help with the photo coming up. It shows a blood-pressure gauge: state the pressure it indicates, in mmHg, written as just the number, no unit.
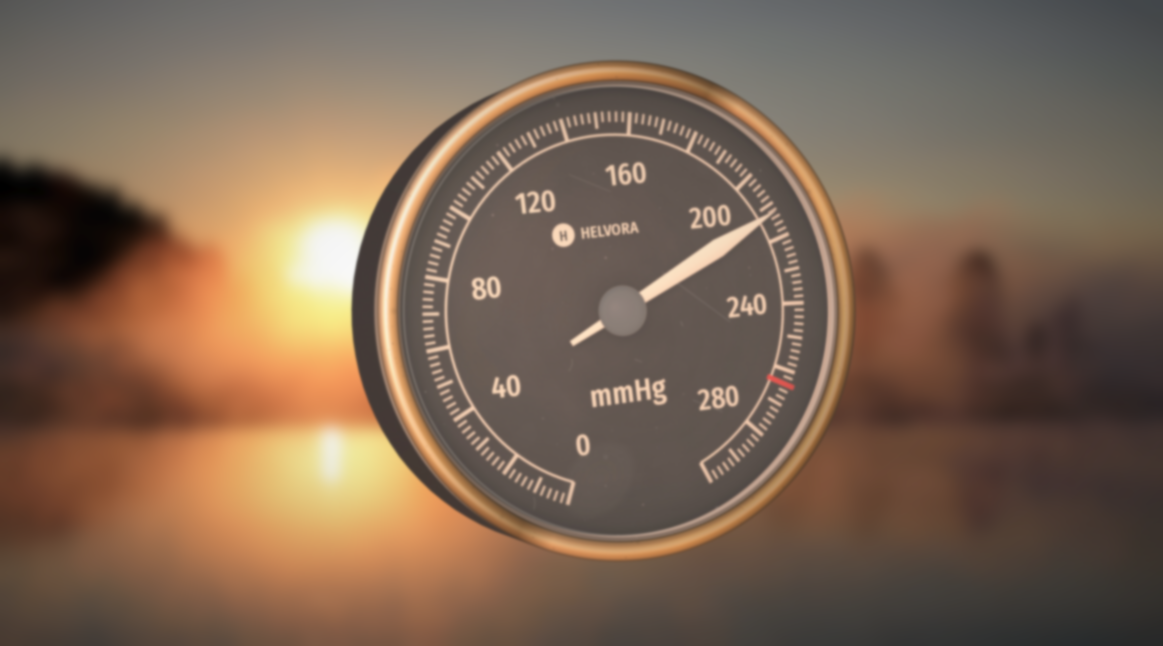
212
